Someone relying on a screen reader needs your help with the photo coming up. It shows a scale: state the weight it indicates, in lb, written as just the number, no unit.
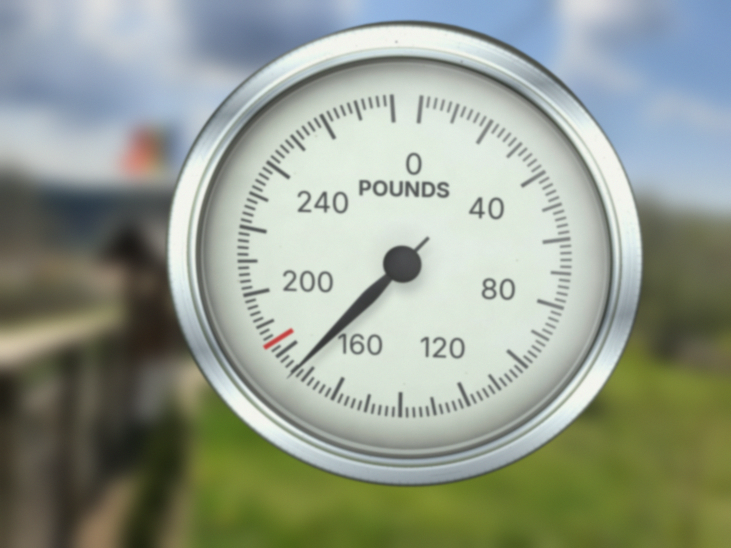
174
